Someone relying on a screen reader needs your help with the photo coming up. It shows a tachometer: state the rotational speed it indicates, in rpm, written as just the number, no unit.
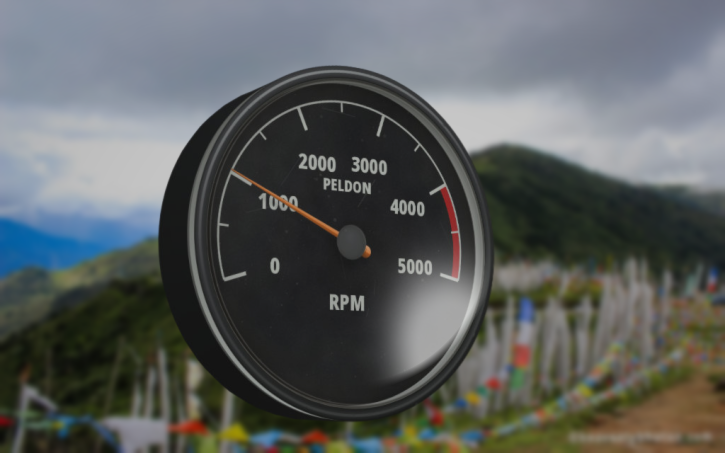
1000
